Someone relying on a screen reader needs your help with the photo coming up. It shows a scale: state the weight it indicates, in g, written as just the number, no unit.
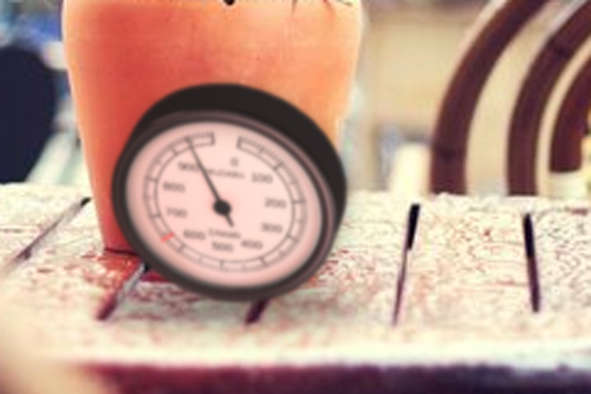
950
